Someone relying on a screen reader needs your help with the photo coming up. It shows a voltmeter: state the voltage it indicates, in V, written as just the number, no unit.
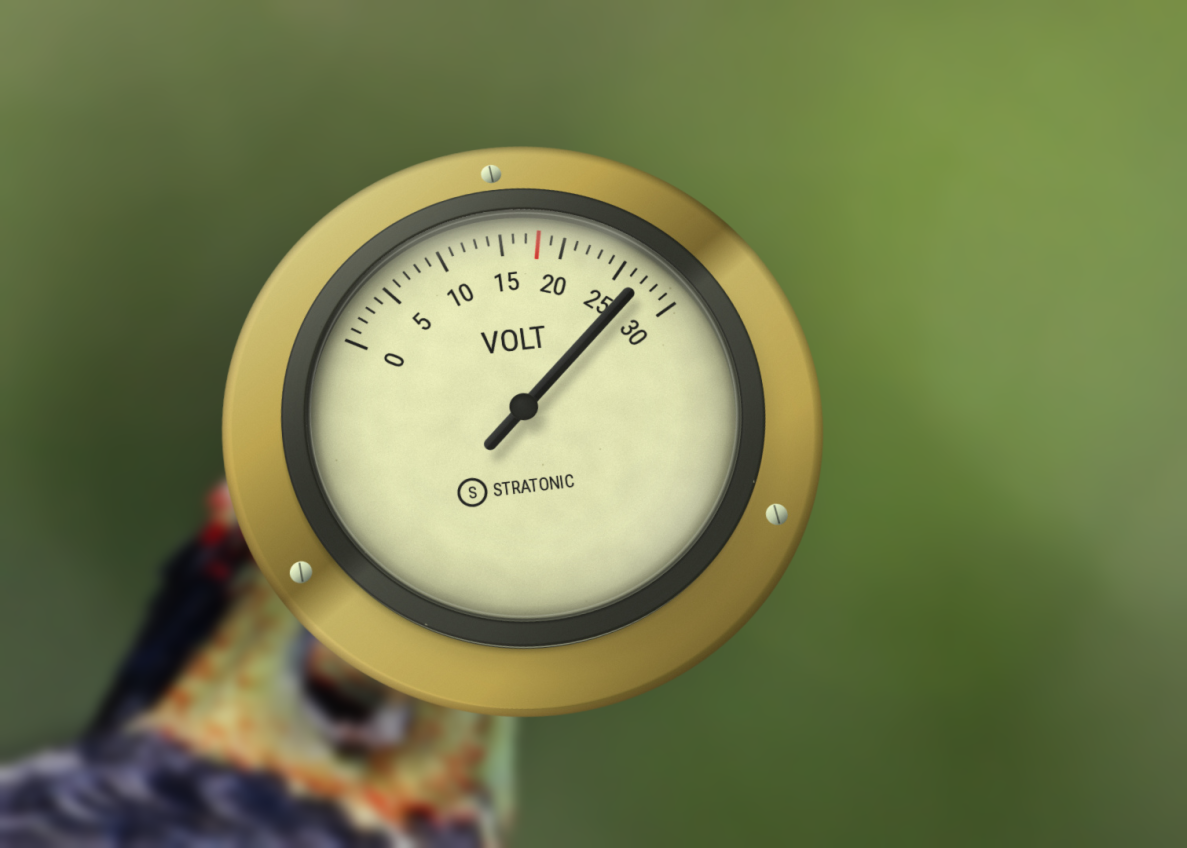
27
